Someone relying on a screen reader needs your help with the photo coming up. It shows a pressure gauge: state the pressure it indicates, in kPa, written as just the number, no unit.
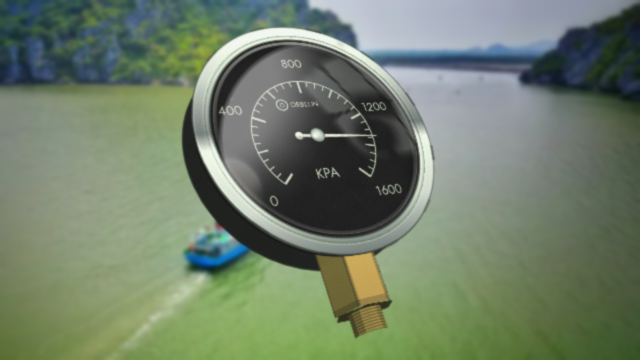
1350
